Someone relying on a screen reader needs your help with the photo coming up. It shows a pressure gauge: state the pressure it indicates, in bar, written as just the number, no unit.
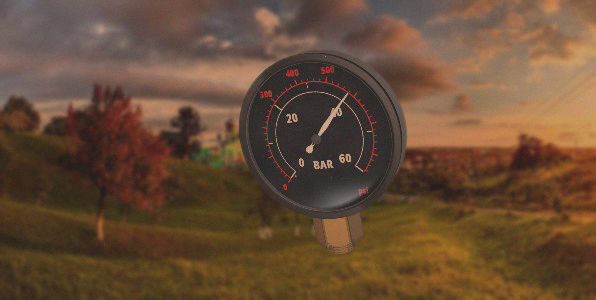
40
